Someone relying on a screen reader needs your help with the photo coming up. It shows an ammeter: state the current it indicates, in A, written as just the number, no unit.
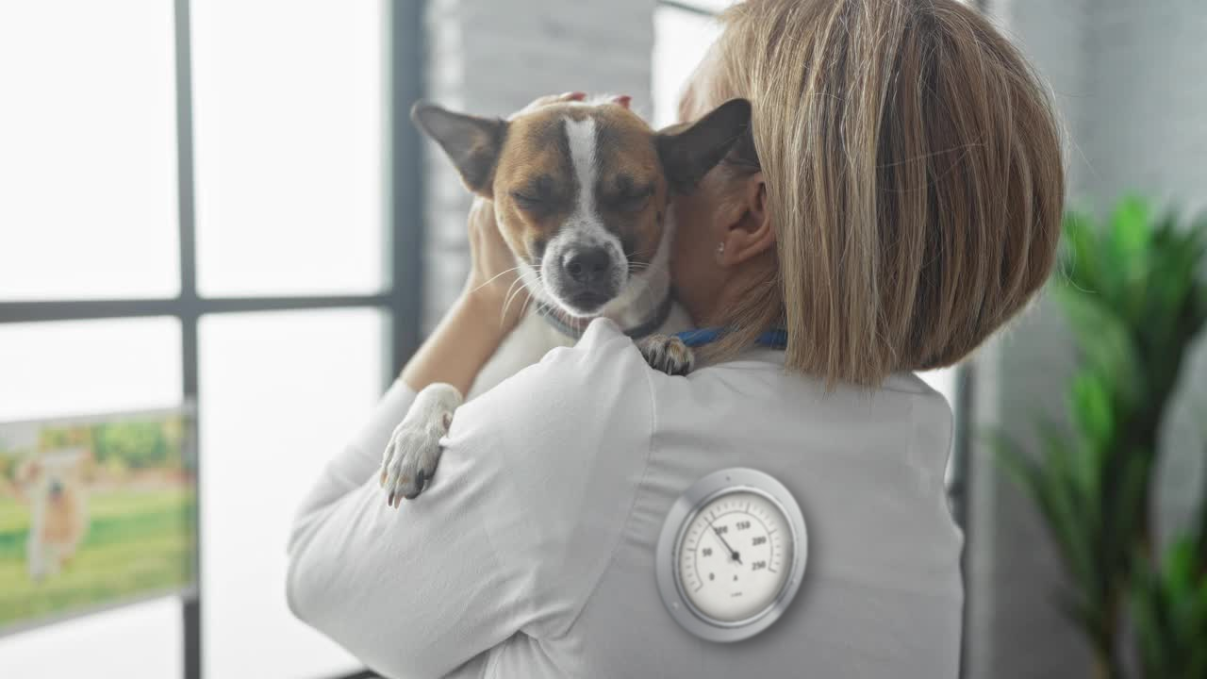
90
